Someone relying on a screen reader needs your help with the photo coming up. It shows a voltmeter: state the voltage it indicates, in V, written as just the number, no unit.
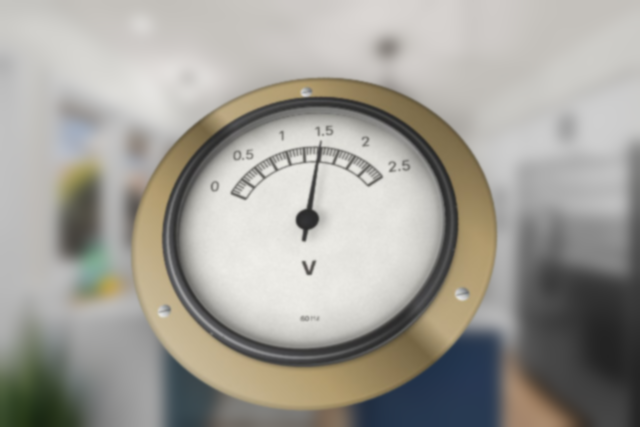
1.5
